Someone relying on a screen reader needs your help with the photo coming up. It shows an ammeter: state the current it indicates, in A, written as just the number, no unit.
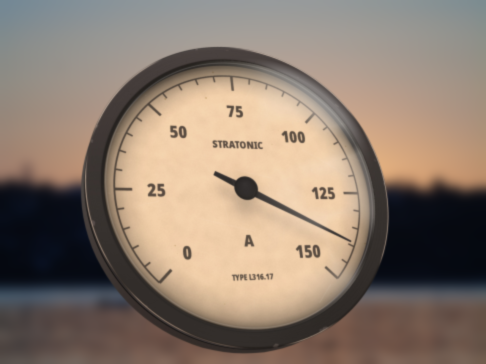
140
